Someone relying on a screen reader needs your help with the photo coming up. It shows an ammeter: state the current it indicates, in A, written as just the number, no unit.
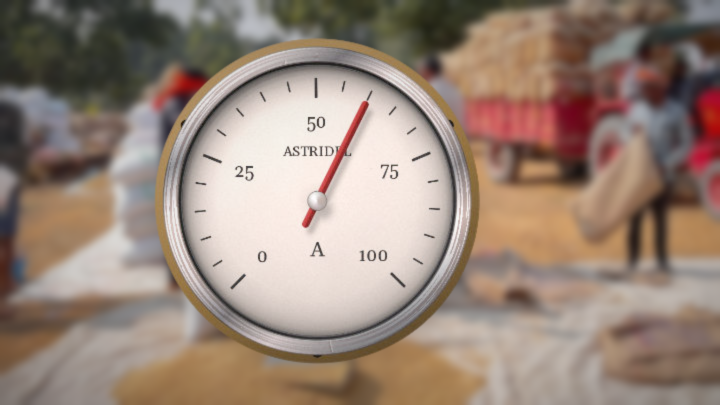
60
